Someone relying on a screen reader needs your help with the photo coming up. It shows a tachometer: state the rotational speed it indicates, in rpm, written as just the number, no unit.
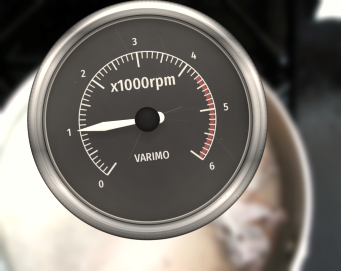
1000
